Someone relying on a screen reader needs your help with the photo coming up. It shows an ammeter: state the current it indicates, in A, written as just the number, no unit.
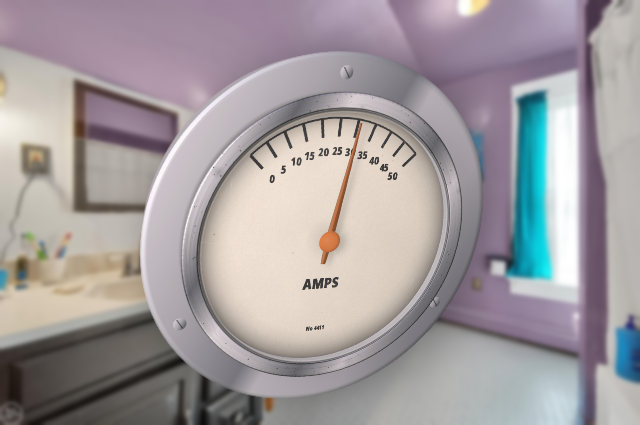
30
